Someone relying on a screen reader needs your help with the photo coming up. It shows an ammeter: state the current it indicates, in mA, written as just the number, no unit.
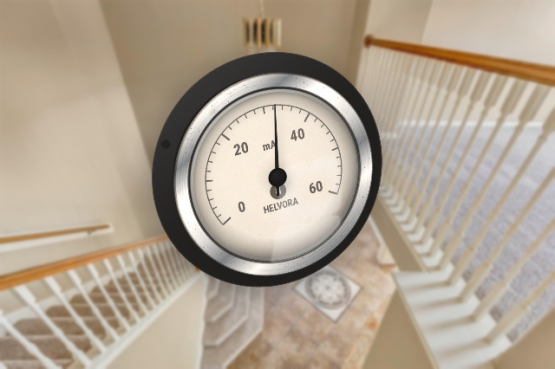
32
